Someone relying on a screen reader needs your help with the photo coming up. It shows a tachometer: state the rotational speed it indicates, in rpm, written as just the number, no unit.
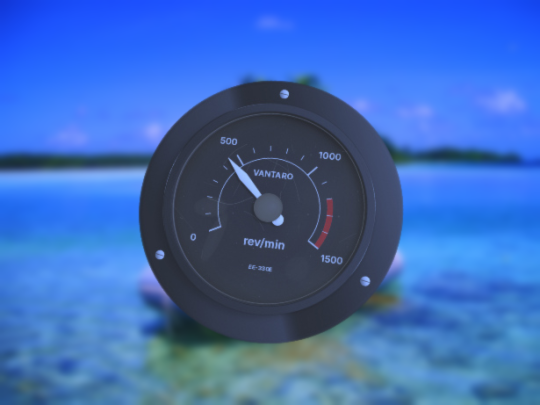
450
